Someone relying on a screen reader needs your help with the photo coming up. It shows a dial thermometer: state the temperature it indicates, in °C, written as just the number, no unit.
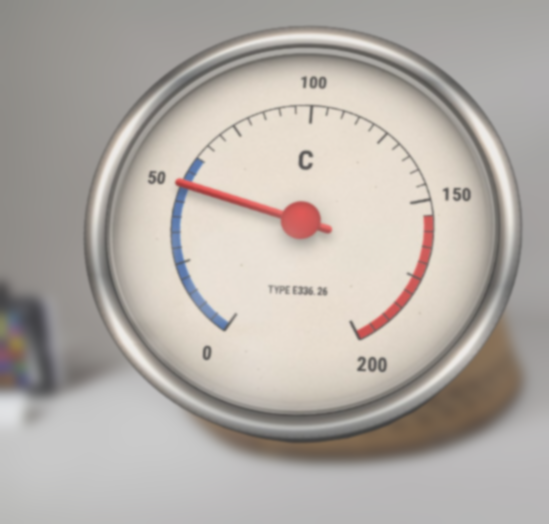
50
